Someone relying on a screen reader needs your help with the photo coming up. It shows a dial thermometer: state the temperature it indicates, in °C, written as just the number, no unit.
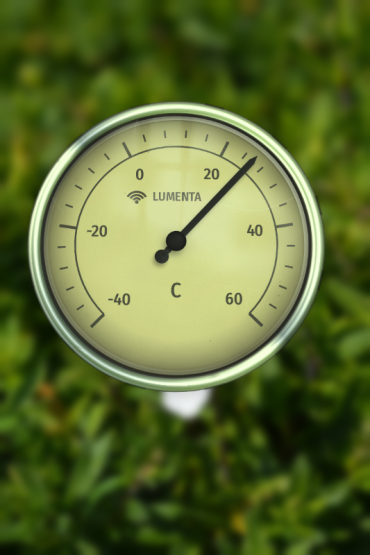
26
